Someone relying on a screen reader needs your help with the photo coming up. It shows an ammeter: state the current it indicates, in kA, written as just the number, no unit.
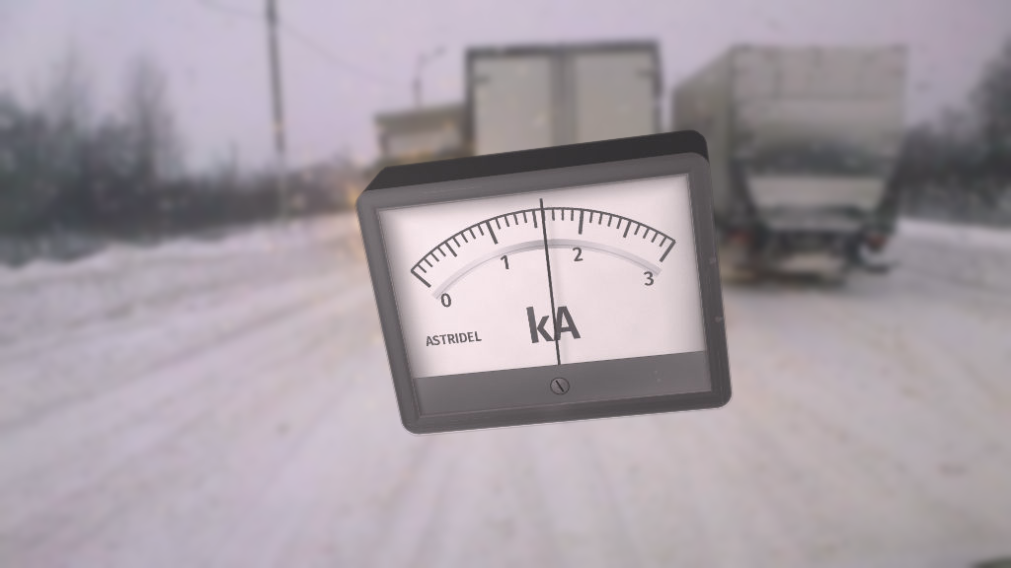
1.6
